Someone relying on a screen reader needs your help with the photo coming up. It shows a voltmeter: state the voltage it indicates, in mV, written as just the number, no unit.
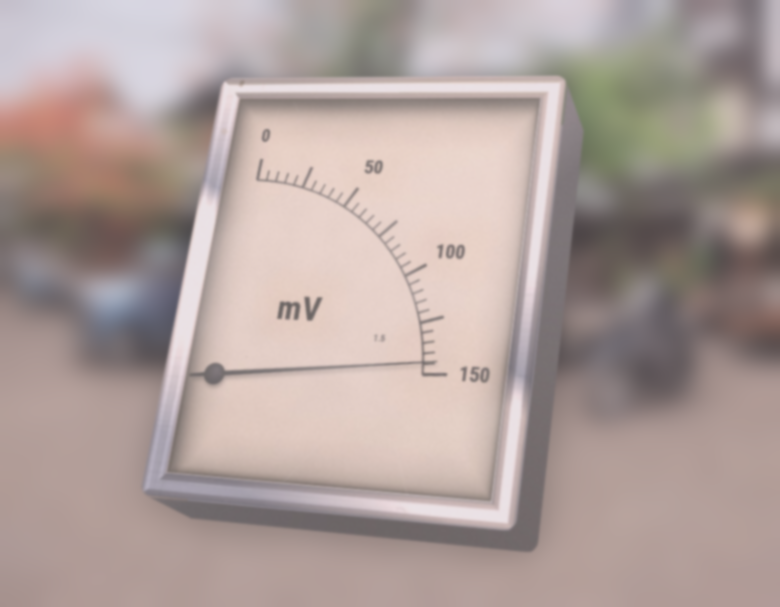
145
